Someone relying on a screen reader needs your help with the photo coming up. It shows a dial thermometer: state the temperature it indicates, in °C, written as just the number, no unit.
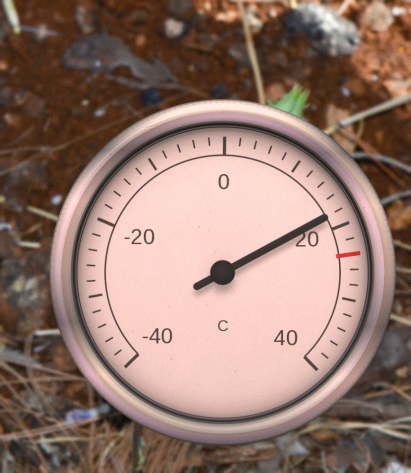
18
